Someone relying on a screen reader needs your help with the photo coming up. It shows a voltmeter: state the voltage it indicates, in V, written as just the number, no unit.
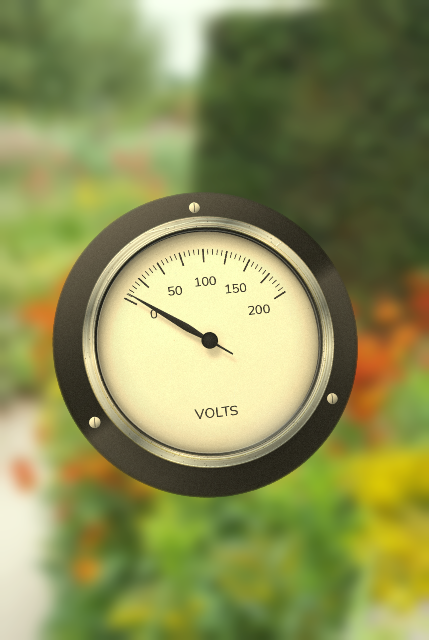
5
